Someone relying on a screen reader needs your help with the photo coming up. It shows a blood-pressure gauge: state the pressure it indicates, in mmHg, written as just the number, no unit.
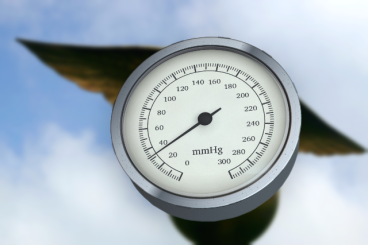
30
